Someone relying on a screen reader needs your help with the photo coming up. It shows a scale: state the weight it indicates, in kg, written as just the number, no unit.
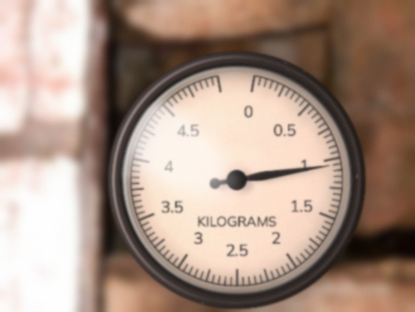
1.05
